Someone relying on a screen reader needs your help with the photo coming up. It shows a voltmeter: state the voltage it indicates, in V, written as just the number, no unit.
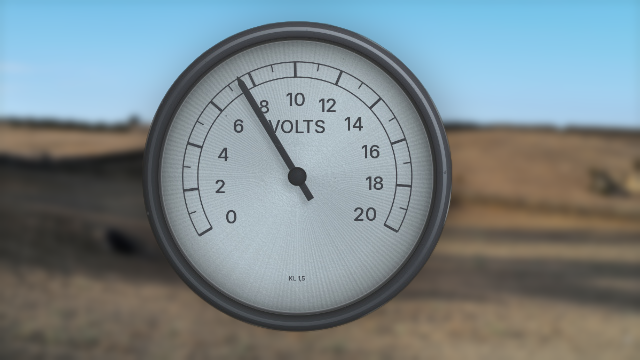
7.5
